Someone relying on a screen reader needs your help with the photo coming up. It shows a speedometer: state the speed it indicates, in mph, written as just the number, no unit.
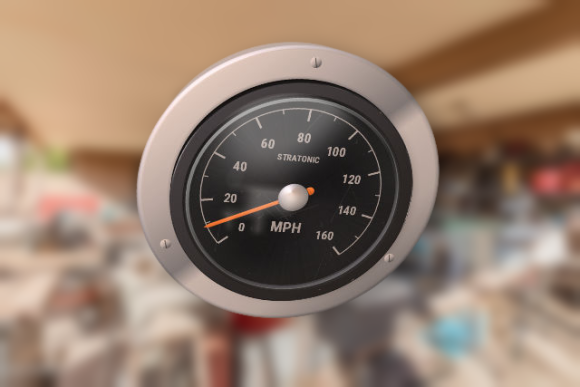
10
